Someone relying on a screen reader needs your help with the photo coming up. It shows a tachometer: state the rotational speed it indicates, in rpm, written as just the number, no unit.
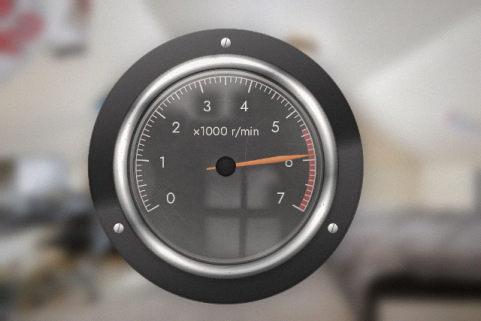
5900
